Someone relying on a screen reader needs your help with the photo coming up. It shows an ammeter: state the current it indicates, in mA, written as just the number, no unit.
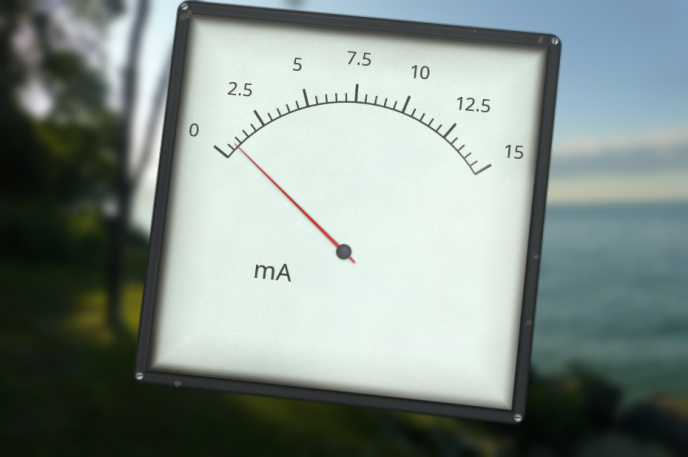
0.75
